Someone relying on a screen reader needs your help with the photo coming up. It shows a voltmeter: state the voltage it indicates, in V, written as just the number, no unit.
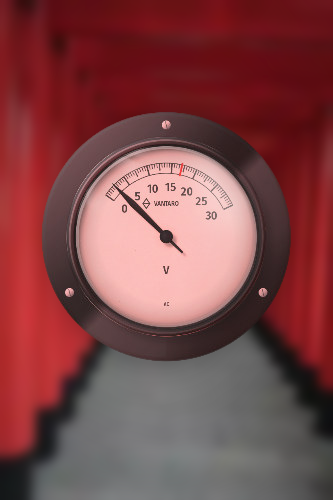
2.5
